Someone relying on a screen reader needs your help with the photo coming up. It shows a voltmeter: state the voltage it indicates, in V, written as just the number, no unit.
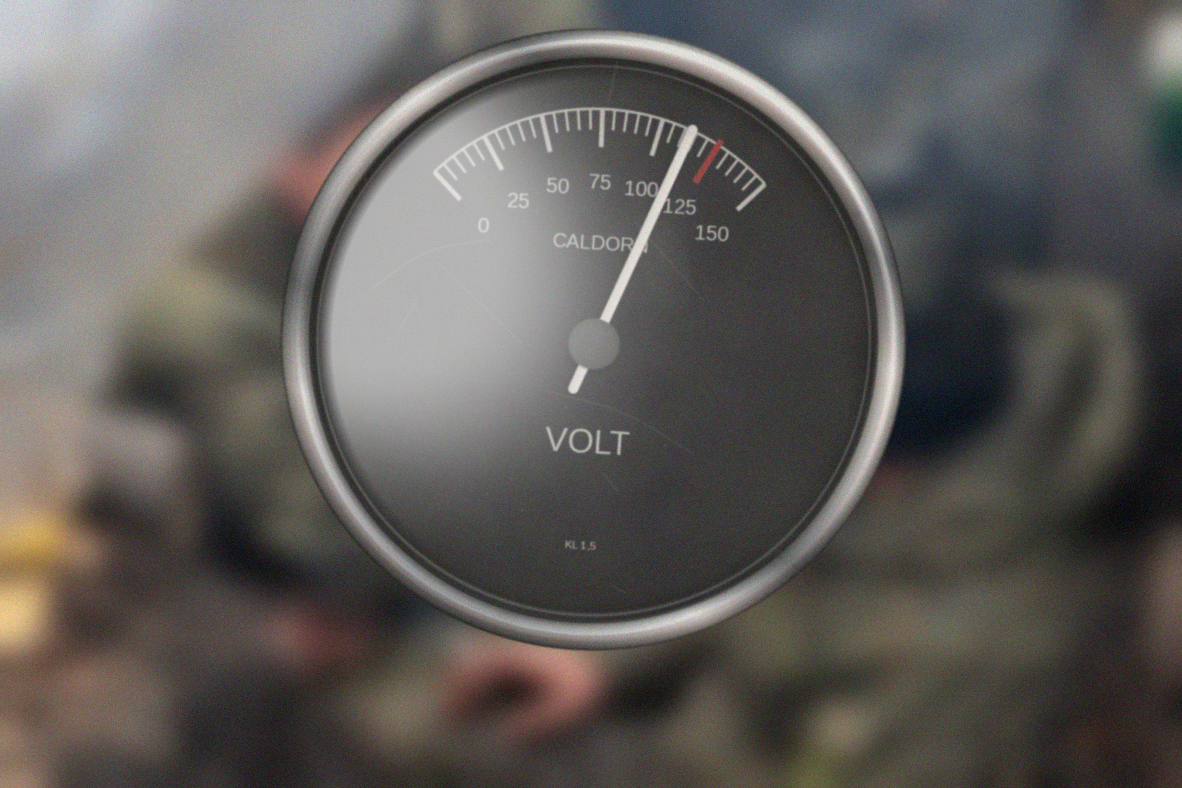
112.5
